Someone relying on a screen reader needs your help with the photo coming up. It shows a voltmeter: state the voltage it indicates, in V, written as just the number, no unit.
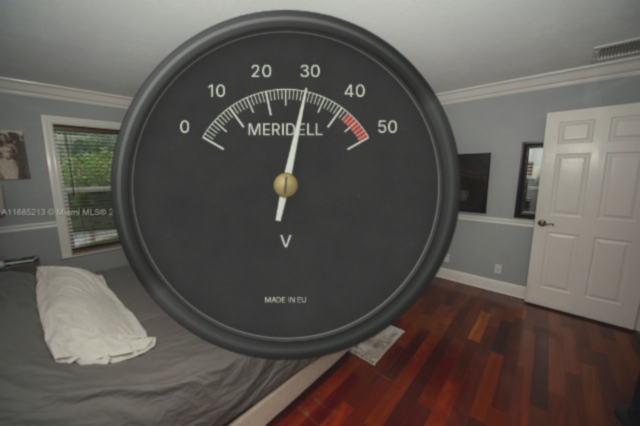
30
